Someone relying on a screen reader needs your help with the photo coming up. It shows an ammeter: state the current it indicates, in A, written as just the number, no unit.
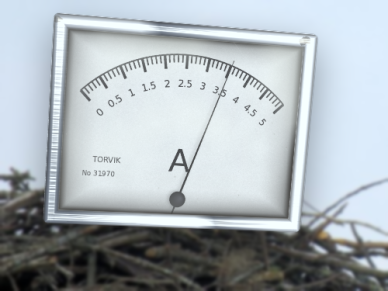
3.5
